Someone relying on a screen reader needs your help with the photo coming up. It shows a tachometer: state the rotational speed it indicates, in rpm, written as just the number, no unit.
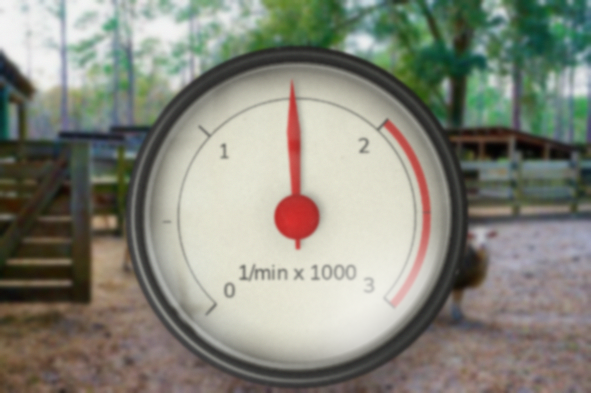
1500
